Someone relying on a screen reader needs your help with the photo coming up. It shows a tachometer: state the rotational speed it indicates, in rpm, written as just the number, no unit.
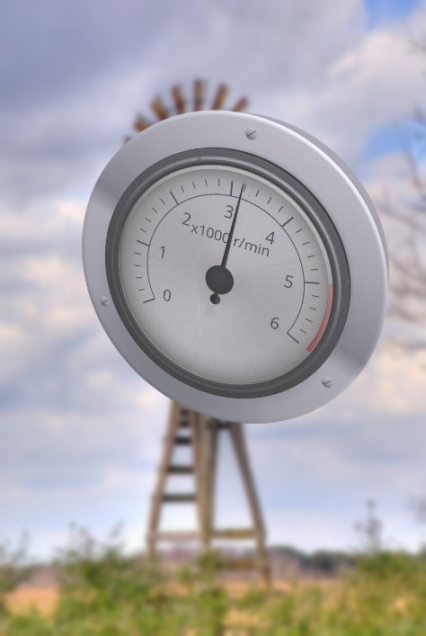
3200
